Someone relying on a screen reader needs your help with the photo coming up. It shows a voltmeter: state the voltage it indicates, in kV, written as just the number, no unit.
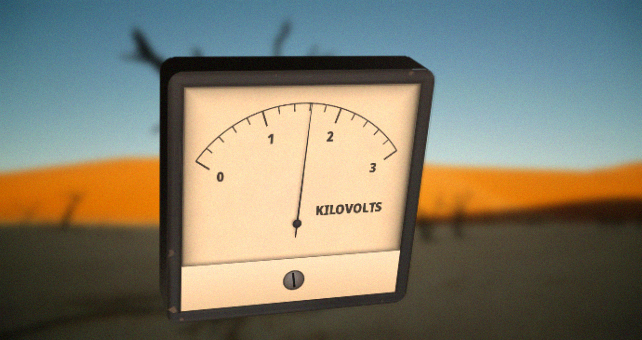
1.6
